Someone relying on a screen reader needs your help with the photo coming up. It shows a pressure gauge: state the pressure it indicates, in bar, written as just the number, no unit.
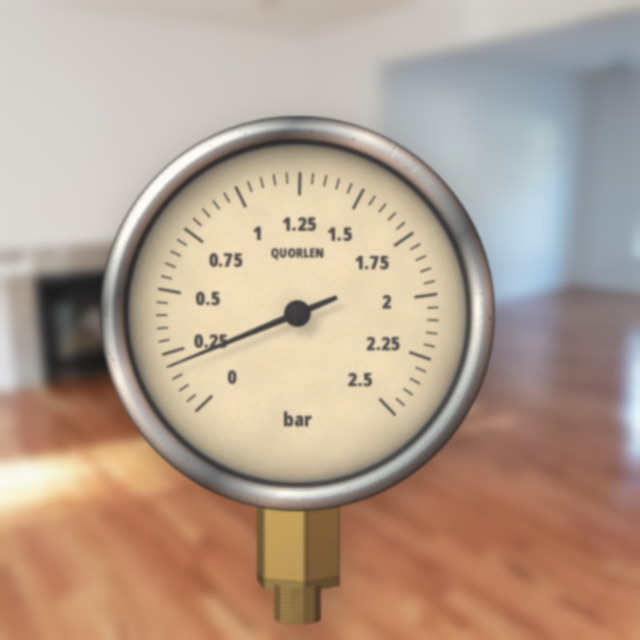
0.2
